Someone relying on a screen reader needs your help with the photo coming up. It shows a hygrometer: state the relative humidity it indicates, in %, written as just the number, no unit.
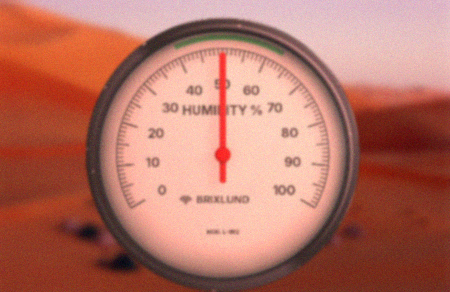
50
